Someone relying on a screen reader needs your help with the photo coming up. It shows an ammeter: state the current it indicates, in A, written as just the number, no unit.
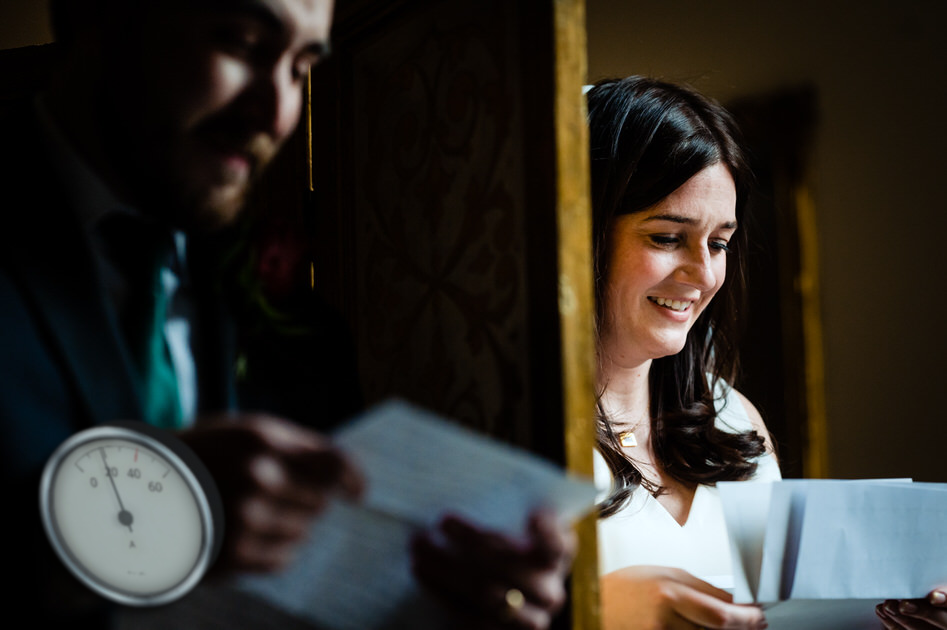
20
